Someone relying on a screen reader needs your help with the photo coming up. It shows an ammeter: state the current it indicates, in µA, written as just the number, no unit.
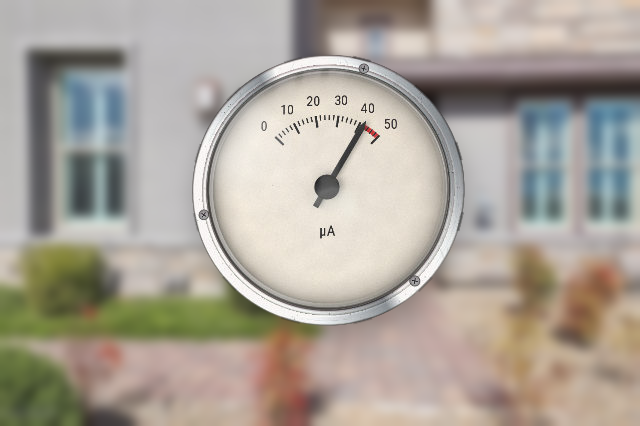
42
